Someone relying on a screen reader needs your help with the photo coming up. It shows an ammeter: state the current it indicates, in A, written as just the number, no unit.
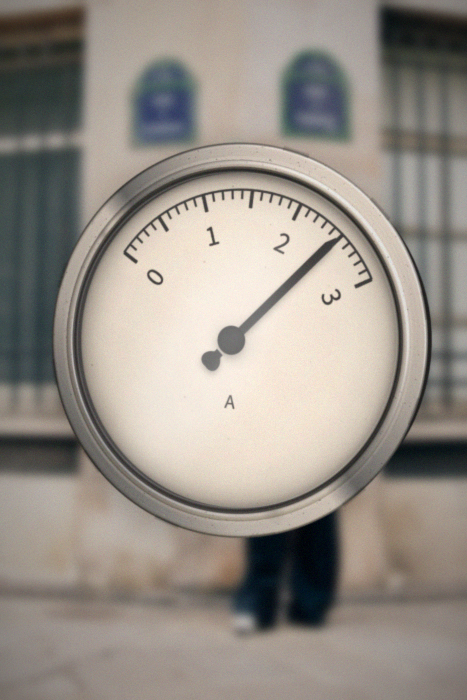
2.5
